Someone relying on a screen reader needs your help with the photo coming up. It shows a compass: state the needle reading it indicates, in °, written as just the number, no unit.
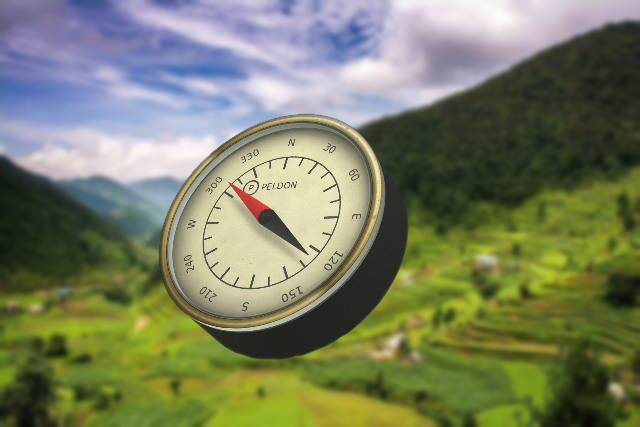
307.5
